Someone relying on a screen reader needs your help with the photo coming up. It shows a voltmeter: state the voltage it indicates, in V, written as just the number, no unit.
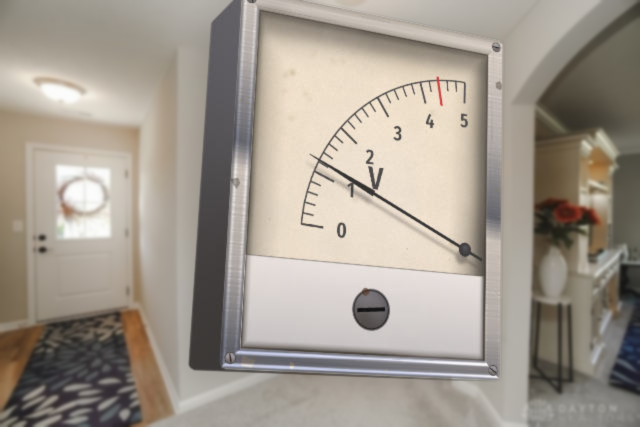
1.2
